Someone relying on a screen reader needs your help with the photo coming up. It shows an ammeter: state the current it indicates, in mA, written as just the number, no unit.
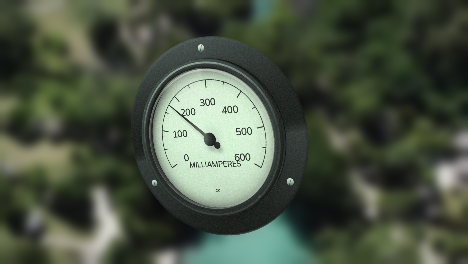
175
